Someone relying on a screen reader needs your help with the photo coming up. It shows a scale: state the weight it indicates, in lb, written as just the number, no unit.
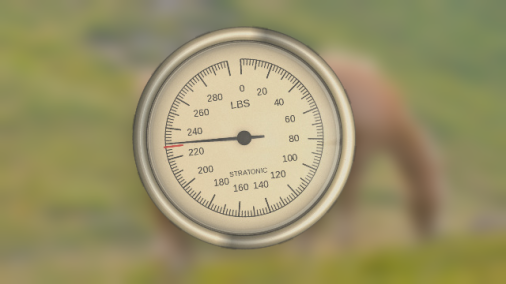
230
